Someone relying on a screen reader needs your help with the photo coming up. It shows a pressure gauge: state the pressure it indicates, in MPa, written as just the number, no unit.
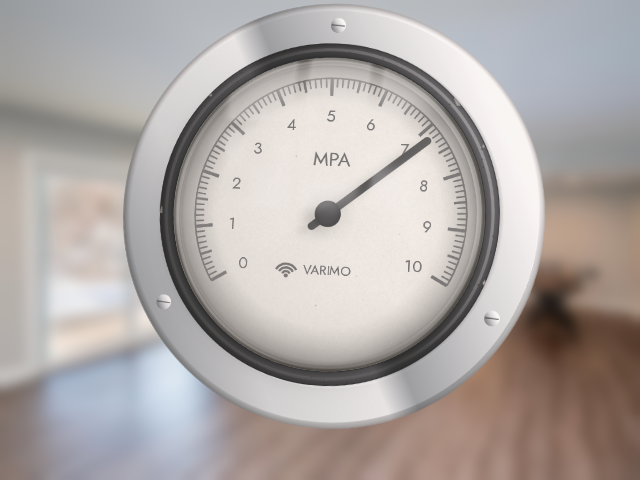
7.2
